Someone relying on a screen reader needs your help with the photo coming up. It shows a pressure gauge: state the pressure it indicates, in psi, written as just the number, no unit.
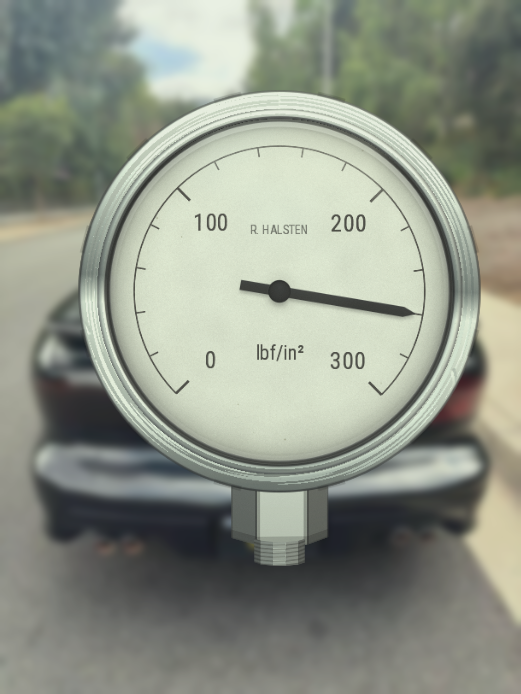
260
